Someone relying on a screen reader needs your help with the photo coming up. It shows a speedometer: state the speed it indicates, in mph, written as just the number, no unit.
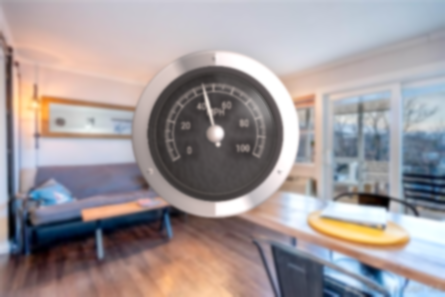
45
